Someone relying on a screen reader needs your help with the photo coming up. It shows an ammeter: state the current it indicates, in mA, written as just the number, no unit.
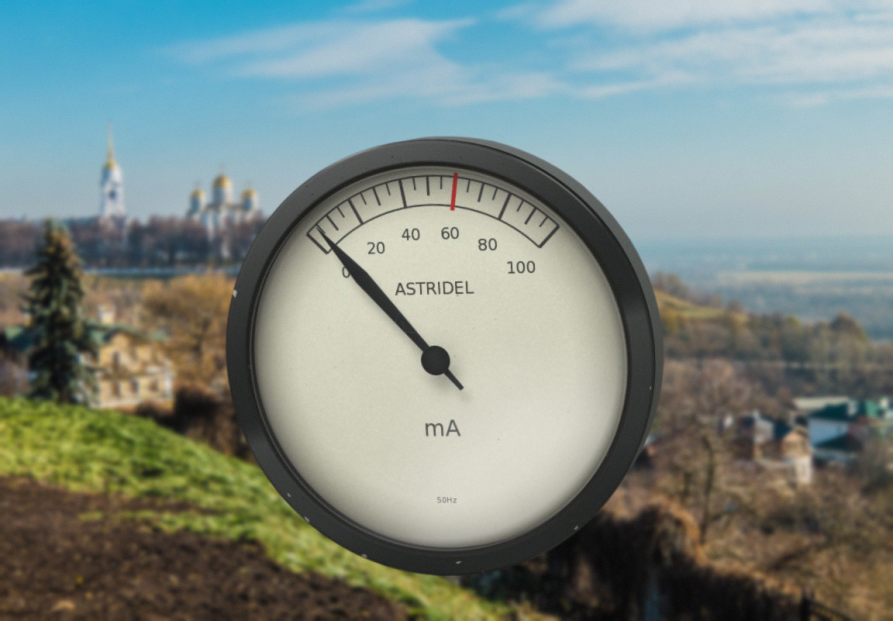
5
